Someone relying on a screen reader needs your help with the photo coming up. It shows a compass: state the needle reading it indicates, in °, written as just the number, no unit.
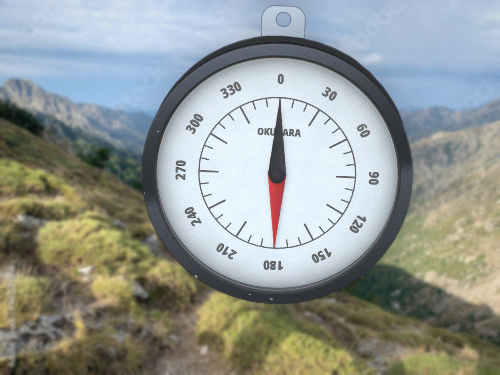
180
